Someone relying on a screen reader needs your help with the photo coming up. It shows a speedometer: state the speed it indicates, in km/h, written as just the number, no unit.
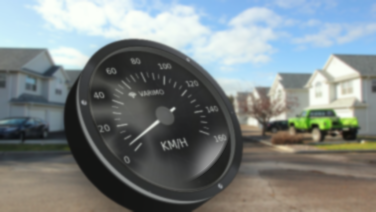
5
